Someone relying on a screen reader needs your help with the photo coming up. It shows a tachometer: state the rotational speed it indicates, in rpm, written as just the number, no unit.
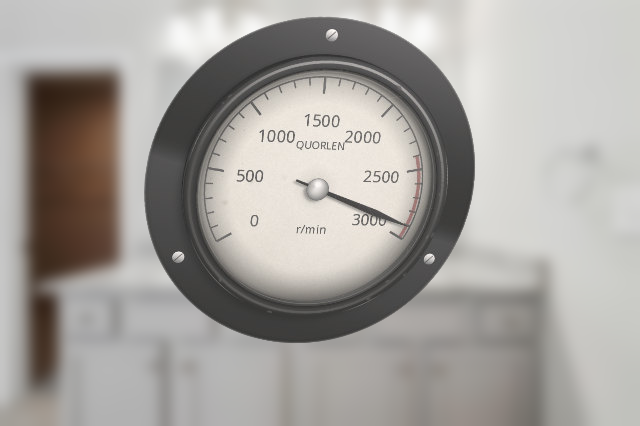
2900
